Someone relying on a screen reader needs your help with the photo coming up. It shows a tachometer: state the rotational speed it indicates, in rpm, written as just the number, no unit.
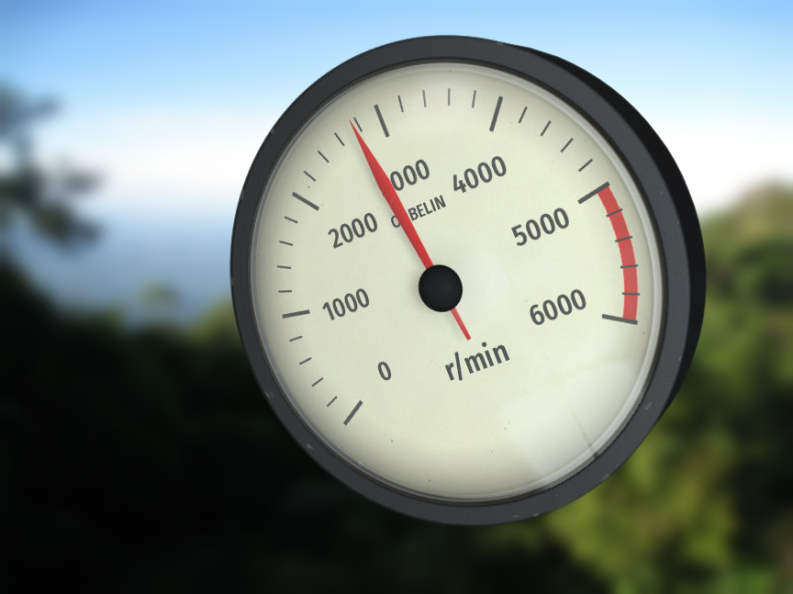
2800
